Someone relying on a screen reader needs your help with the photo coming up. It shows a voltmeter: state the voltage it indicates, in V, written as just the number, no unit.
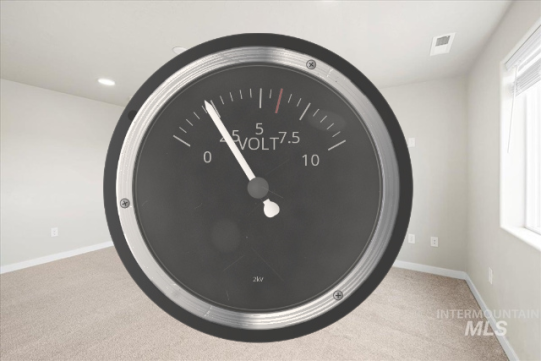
2.25
